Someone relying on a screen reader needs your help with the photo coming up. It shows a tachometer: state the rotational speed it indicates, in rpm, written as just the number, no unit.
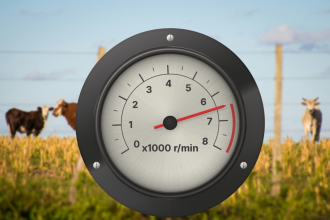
6500
